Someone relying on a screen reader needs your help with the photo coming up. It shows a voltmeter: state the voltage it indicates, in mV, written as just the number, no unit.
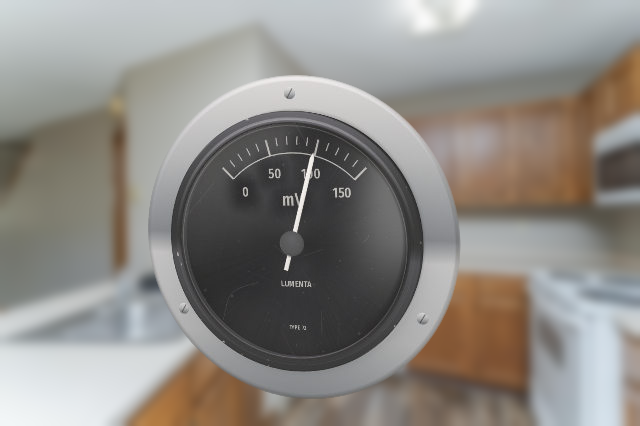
100
